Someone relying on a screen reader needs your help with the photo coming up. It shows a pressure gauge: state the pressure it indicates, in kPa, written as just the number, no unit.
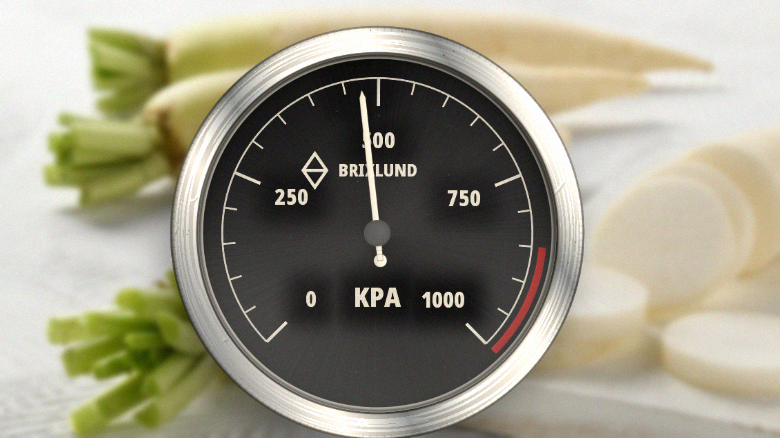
475
